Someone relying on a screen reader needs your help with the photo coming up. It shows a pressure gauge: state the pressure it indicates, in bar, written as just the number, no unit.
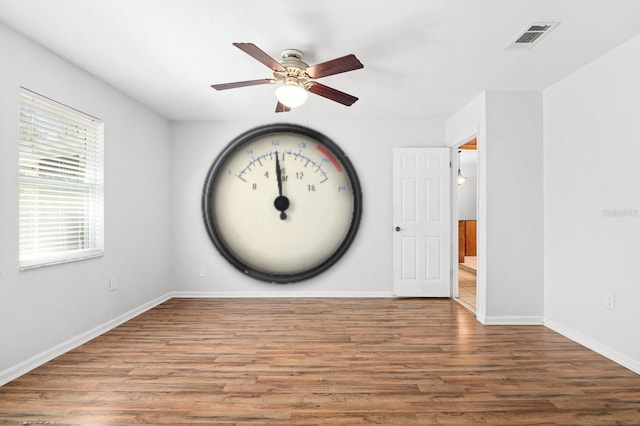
7
